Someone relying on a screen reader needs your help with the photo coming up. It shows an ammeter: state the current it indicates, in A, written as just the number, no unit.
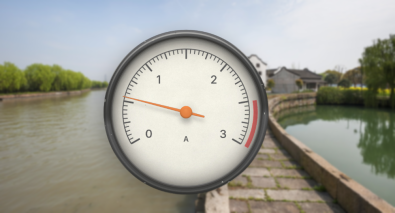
0.55
